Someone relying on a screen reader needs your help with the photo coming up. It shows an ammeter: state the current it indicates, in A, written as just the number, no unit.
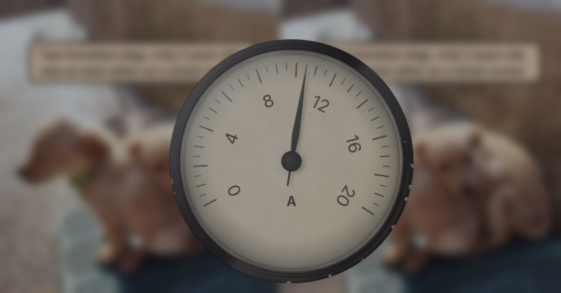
10.5
